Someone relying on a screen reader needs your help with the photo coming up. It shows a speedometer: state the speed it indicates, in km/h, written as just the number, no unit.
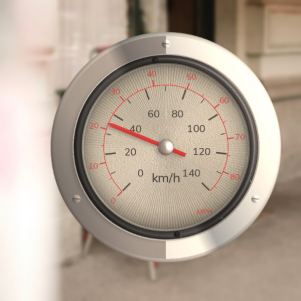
35
